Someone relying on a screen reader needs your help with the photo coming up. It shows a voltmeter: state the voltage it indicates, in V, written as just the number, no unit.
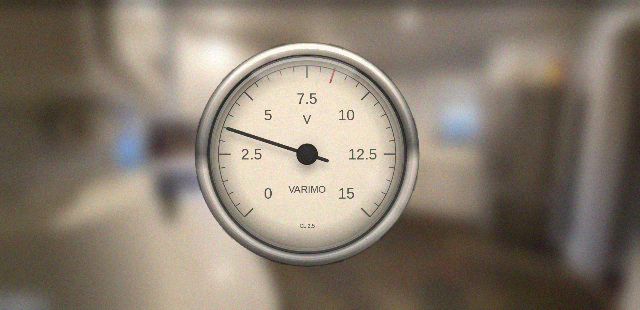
3.5
